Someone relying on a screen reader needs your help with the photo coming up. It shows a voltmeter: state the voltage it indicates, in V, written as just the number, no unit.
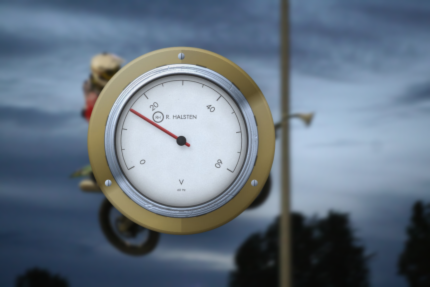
15
